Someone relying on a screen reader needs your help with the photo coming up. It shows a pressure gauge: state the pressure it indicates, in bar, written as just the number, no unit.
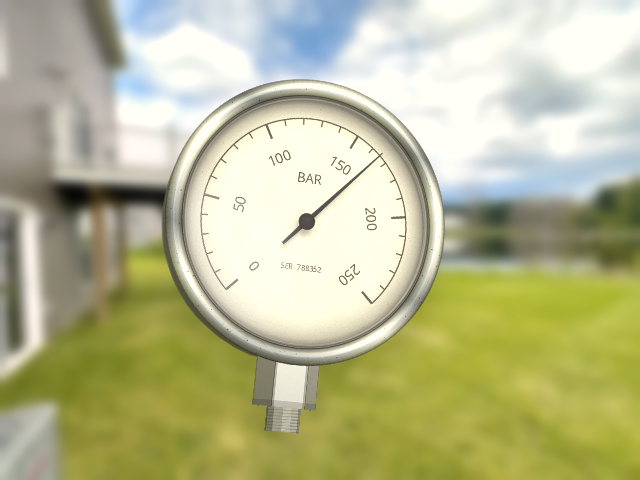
165
